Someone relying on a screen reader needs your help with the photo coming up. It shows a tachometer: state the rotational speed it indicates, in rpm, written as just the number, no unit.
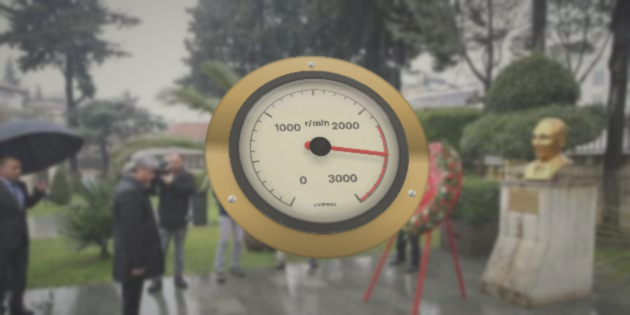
2500
